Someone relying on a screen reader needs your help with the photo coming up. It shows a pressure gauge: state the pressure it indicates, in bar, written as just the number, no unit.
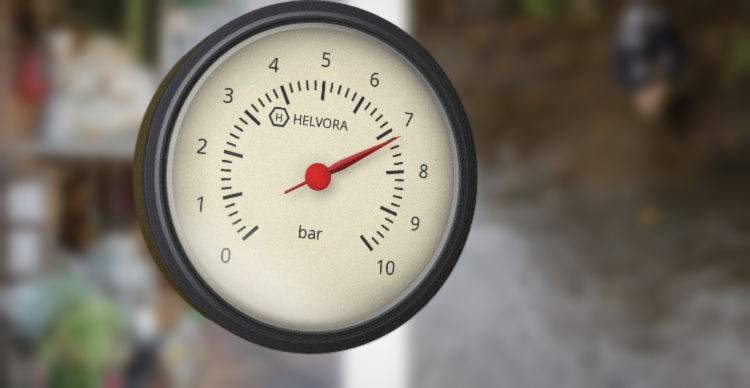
7.2
